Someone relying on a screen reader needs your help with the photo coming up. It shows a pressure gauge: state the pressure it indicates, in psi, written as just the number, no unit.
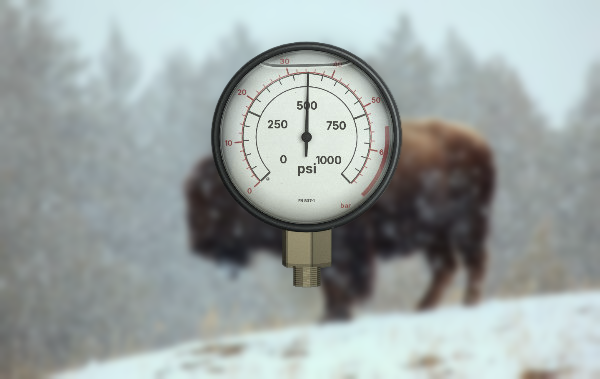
500
